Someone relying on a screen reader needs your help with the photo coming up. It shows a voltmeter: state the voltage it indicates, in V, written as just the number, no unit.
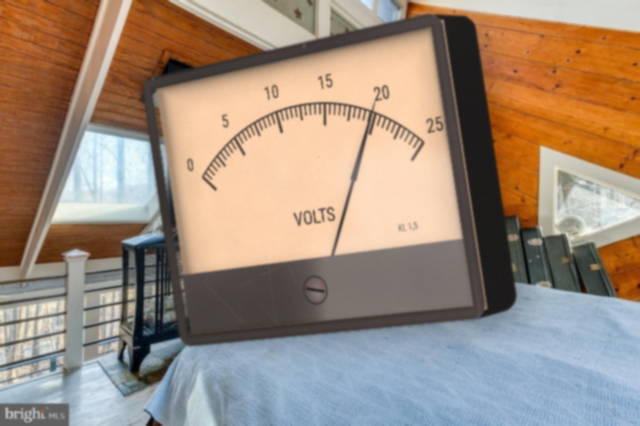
20
